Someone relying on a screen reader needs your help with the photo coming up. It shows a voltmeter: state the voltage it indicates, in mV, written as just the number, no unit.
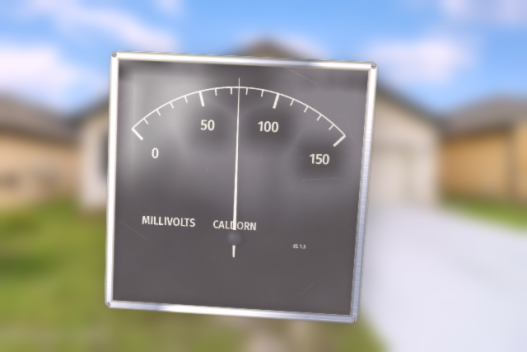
75
